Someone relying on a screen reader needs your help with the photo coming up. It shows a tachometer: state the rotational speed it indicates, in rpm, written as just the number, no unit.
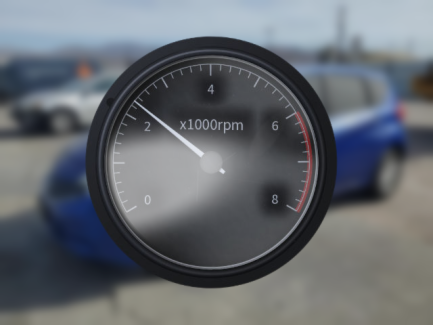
2300
